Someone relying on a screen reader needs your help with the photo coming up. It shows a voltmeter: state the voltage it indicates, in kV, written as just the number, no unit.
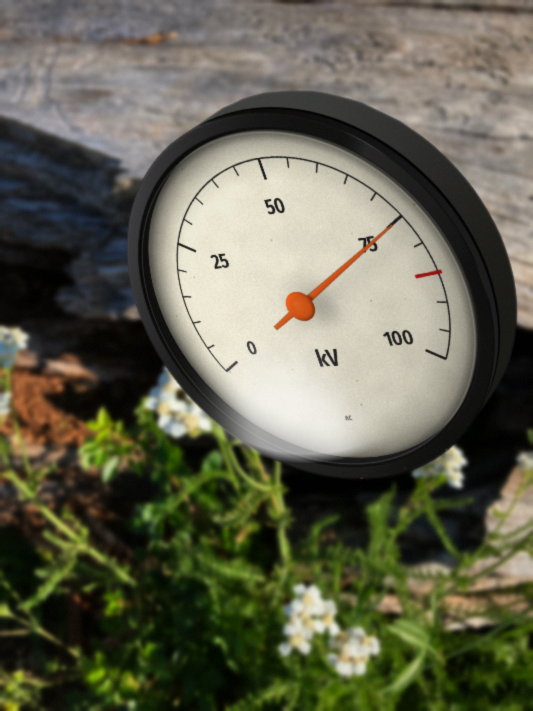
75
